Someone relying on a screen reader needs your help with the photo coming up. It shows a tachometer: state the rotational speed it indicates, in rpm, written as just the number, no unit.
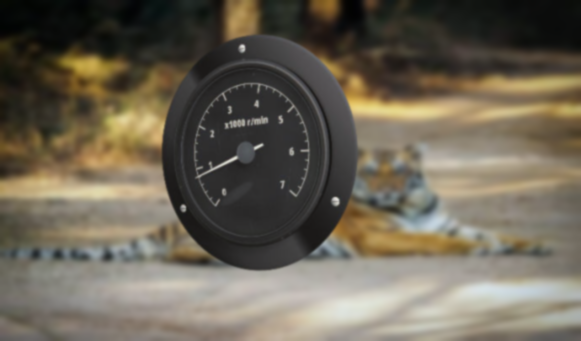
800
